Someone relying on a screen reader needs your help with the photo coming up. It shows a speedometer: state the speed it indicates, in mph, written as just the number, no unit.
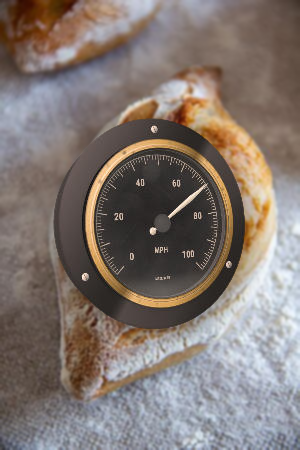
70
